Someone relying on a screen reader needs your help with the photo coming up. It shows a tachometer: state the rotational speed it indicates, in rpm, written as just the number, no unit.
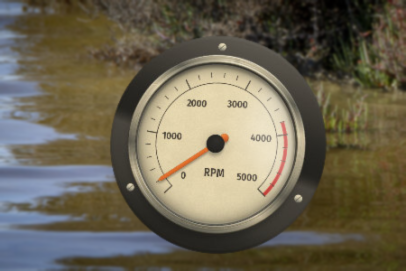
200
